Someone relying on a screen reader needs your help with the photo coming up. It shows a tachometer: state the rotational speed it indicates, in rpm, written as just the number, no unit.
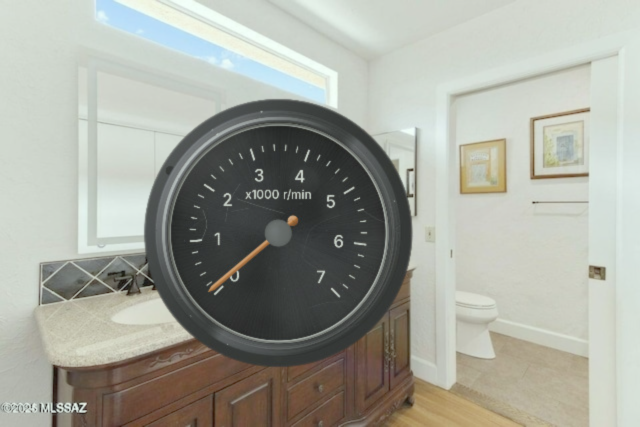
100
